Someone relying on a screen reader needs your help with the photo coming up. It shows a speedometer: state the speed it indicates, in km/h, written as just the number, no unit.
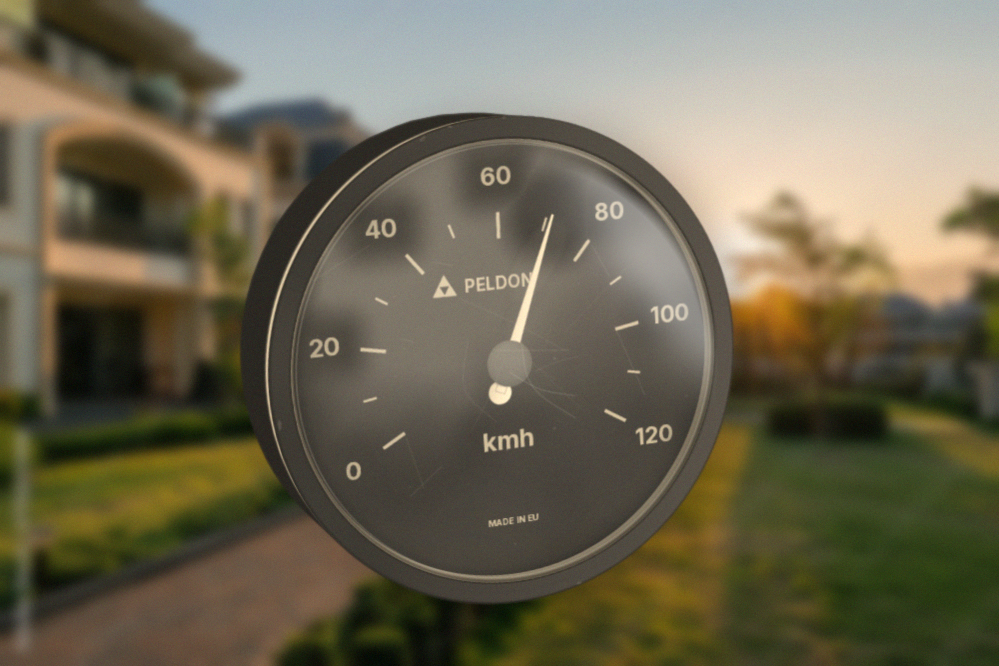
70
